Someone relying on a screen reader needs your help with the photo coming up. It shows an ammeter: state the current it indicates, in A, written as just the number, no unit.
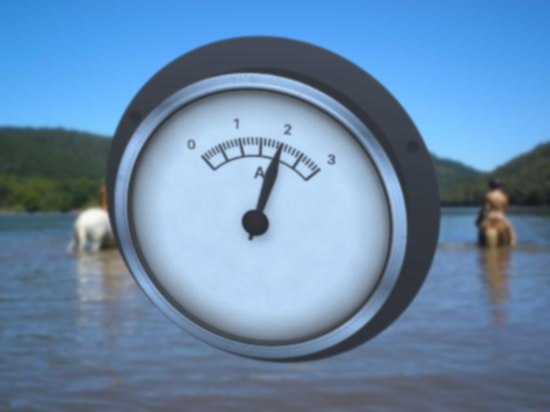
2
